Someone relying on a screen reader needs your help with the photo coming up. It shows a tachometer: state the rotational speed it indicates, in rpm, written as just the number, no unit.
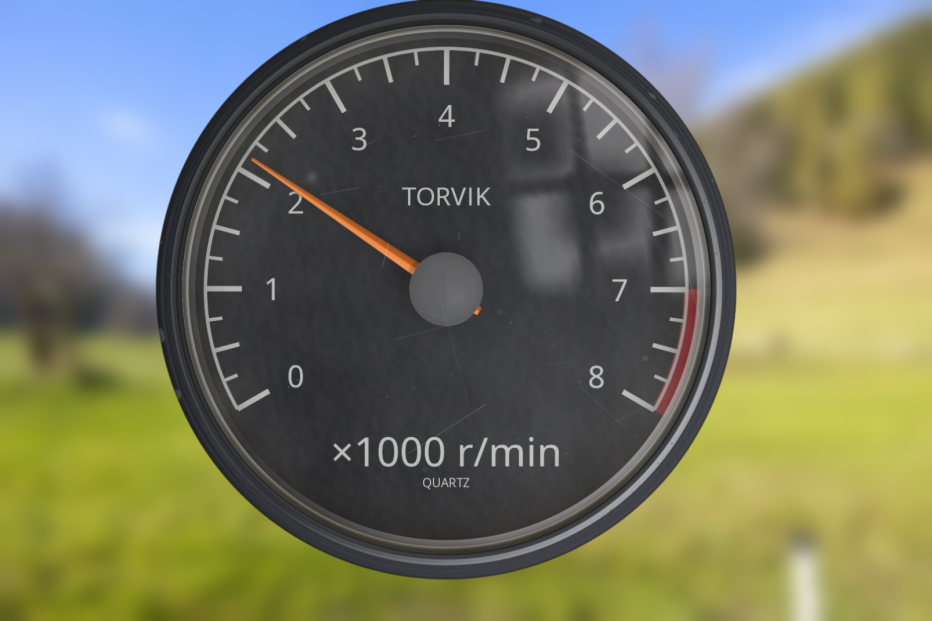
2125
